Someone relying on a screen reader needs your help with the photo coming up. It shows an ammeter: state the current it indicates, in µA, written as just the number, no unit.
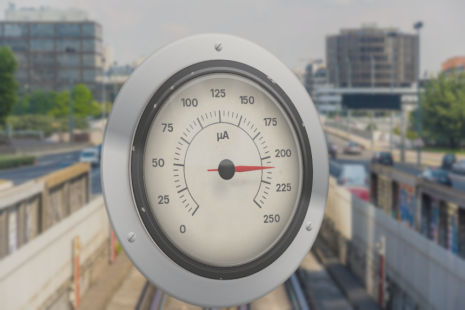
210
